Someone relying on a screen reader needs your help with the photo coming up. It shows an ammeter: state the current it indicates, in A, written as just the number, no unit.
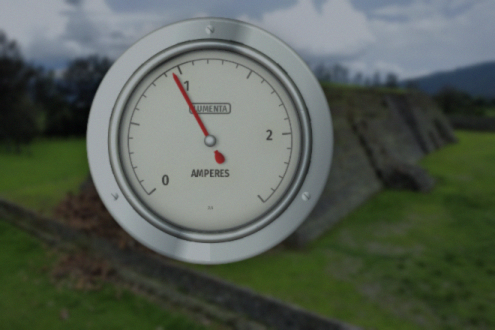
0.95
